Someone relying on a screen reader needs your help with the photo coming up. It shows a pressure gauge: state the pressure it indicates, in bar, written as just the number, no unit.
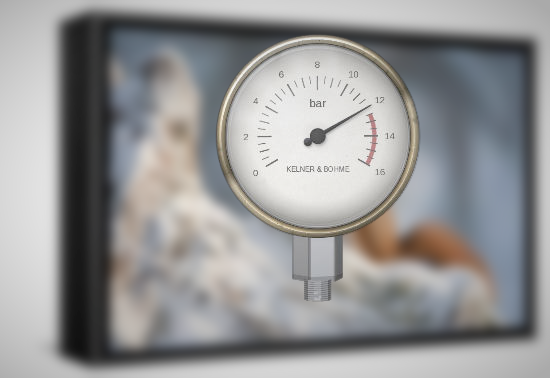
12
